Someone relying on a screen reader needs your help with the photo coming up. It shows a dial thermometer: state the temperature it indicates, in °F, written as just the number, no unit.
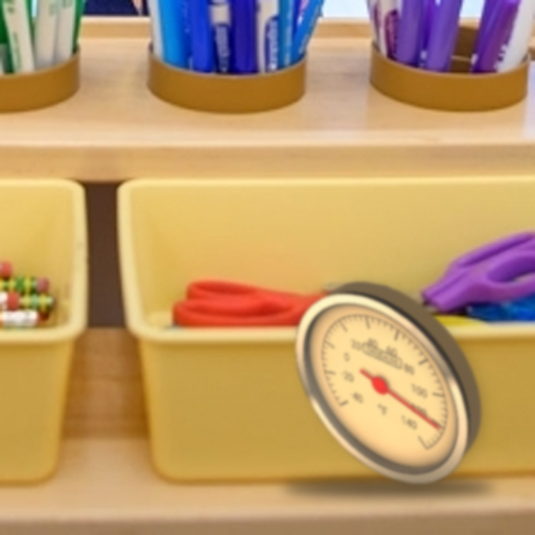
120
